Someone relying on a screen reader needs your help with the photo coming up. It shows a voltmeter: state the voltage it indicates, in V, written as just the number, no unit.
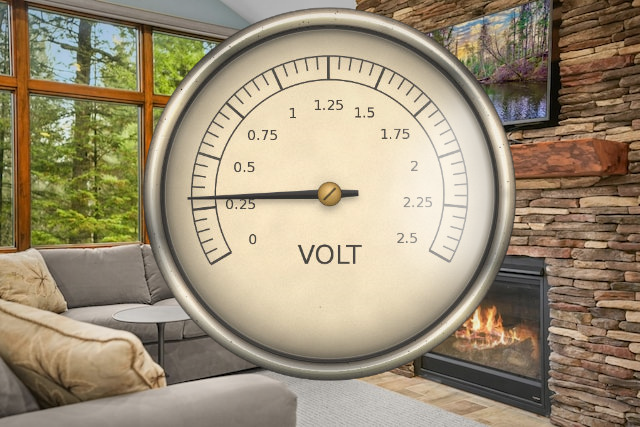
0.3
